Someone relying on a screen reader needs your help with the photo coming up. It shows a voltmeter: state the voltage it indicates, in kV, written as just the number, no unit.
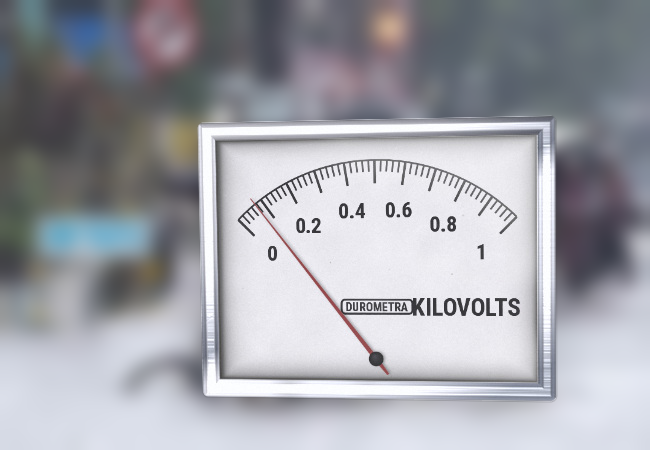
0.08
